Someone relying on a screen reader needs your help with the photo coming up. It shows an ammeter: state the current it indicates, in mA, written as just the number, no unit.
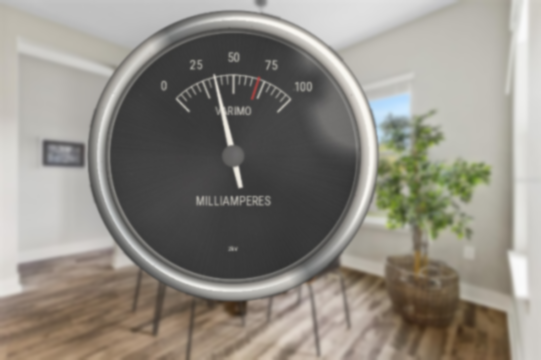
35
